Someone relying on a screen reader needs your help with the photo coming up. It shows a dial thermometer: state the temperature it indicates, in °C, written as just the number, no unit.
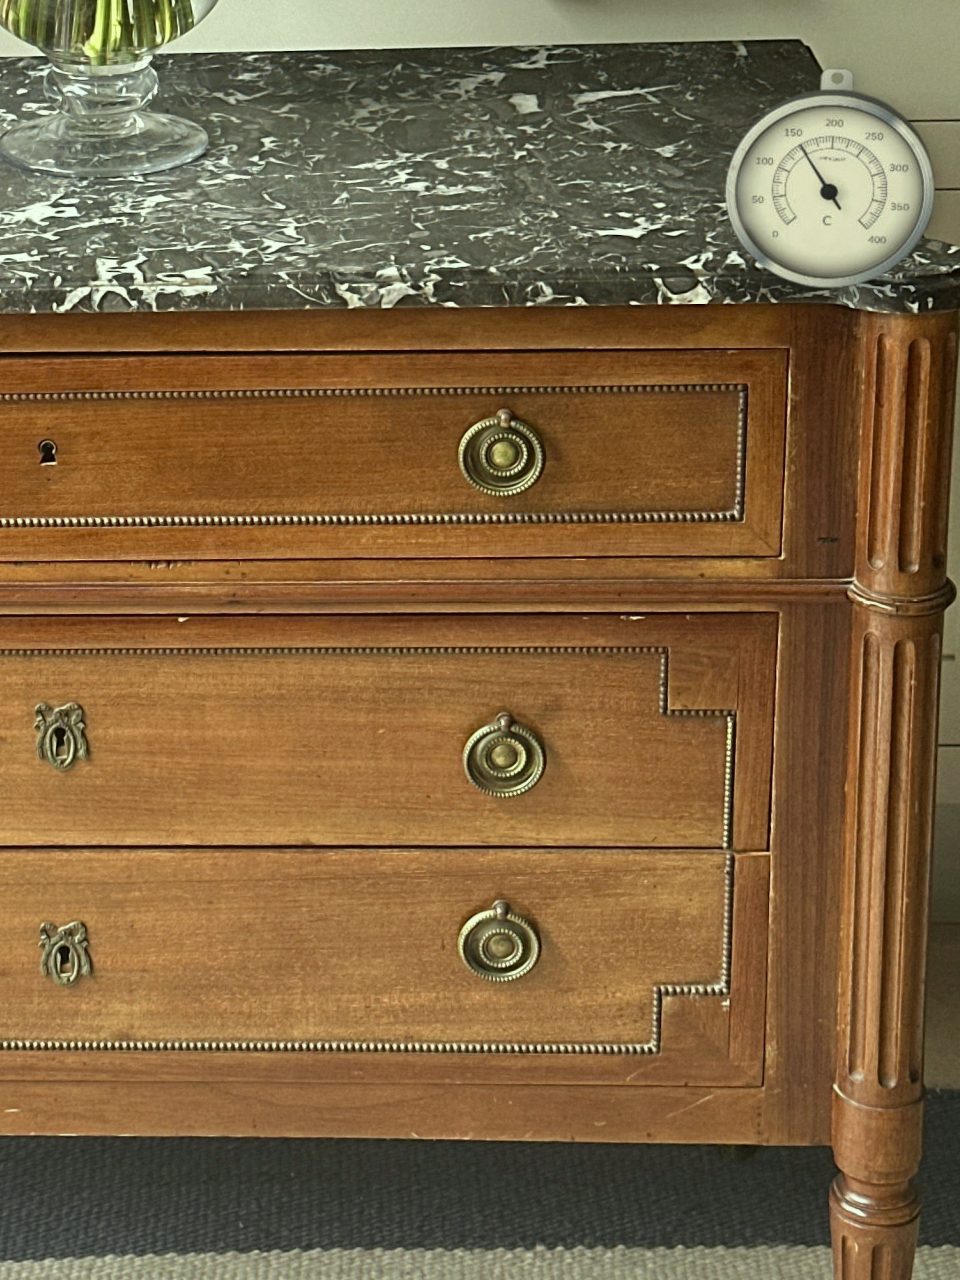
150
